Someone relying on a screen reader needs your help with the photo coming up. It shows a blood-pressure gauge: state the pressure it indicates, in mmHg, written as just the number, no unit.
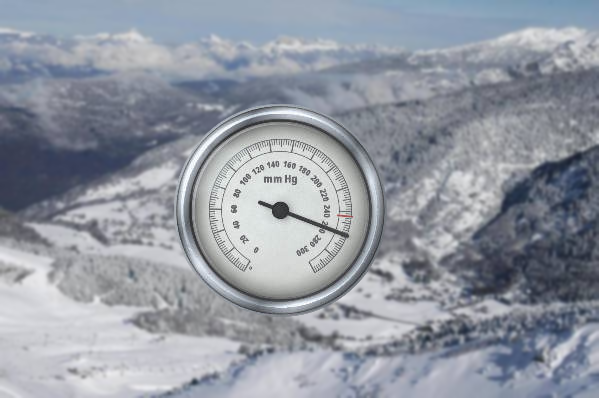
260
